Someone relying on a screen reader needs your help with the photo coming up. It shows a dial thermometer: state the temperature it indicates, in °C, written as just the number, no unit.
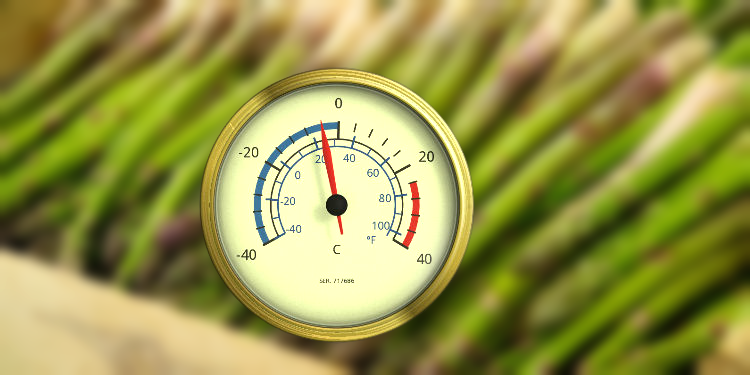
-4
